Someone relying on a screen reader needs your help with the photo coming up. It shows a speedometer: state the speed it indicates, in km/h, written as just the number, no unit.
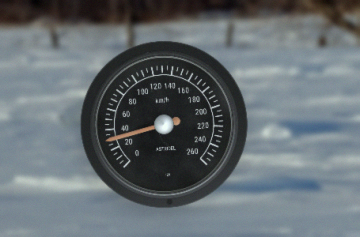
30
